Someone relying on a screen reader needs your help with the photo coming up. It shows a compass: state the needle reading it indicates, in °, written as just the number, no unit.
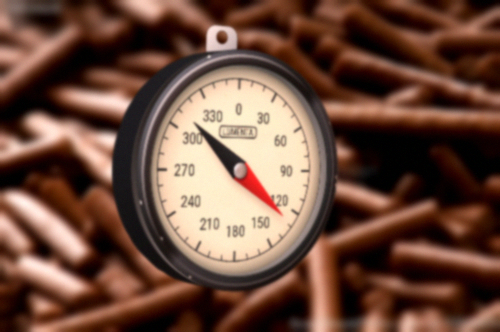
130
